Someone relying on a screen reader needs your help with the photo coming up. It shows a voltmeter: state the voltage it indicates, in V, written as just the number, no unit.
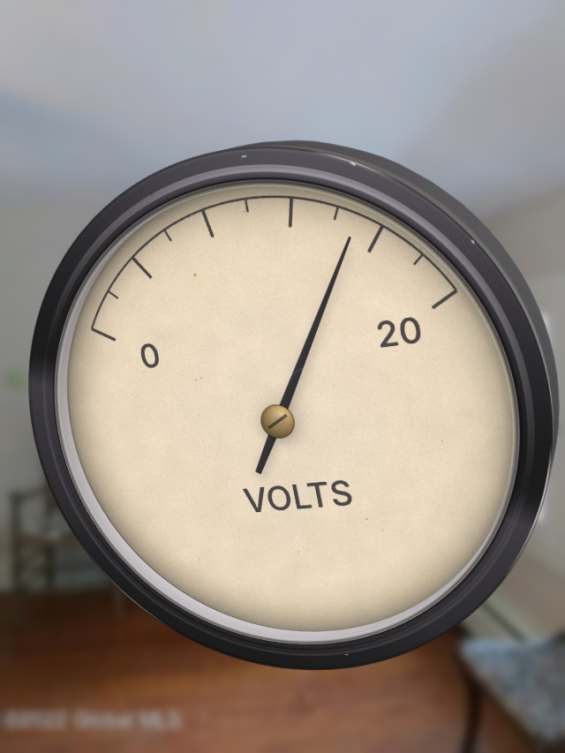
15
